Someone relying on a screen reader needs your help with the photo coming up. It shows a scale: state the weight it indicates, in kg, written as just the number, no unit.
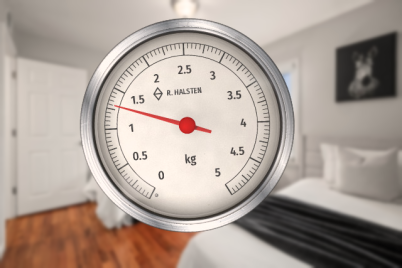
1.3
